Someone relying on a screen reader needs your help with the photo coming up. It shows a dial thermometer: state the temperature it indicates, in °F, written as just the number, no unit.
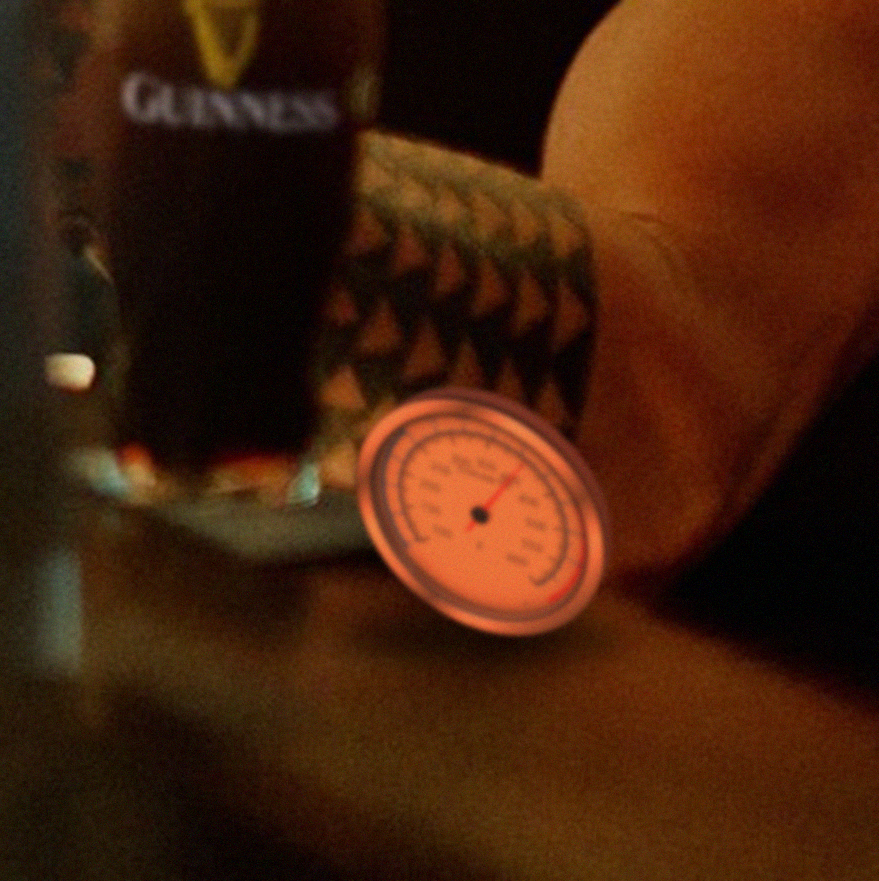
400
